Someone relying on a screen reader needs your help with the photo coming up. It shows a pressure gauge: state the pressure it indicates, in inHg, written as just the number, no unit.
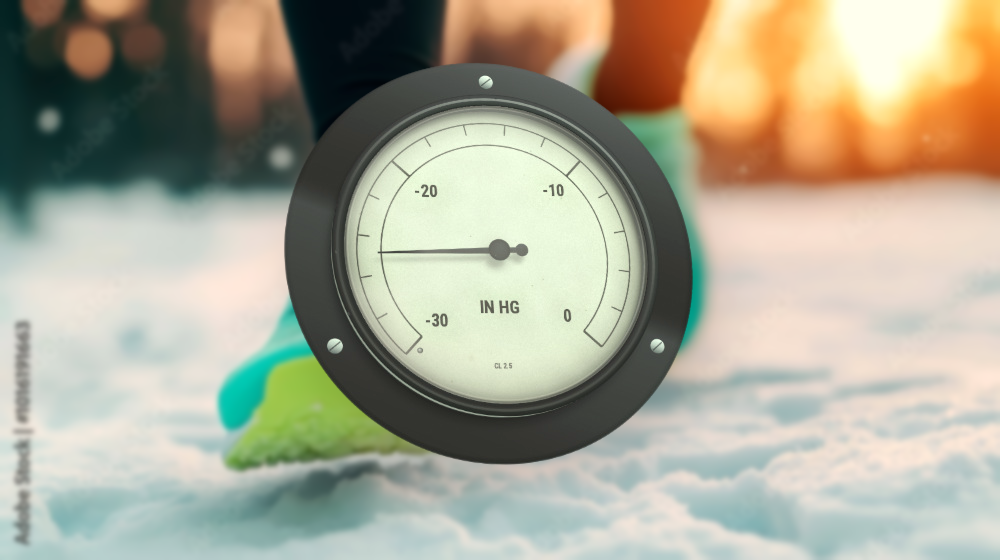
-25
